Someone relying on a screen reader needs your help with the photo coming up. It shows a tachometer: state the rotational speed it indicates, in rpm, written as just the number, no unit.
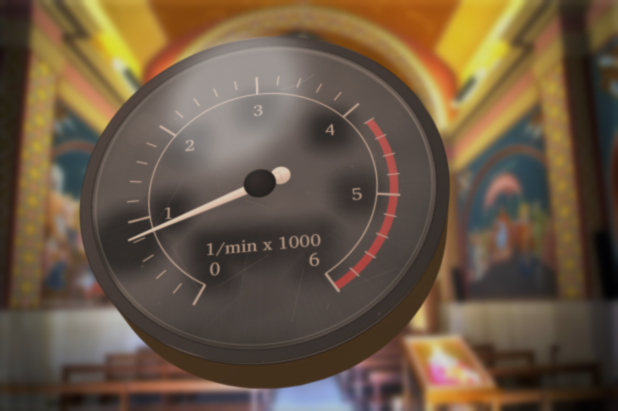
800
